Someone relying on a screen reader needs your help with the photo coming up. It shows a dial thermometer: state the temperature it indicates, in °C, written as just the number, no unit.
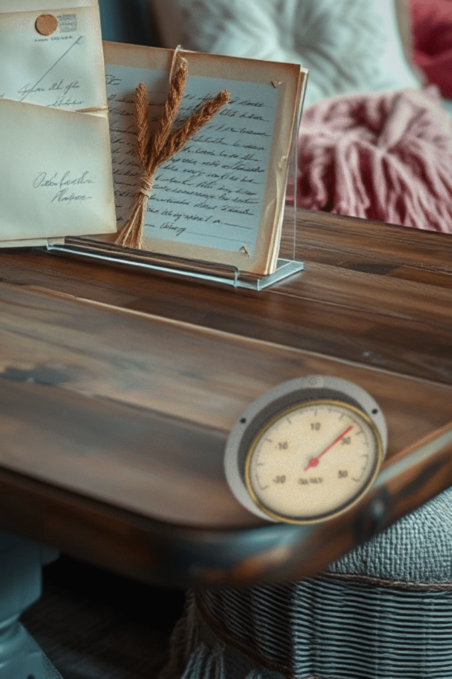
25
